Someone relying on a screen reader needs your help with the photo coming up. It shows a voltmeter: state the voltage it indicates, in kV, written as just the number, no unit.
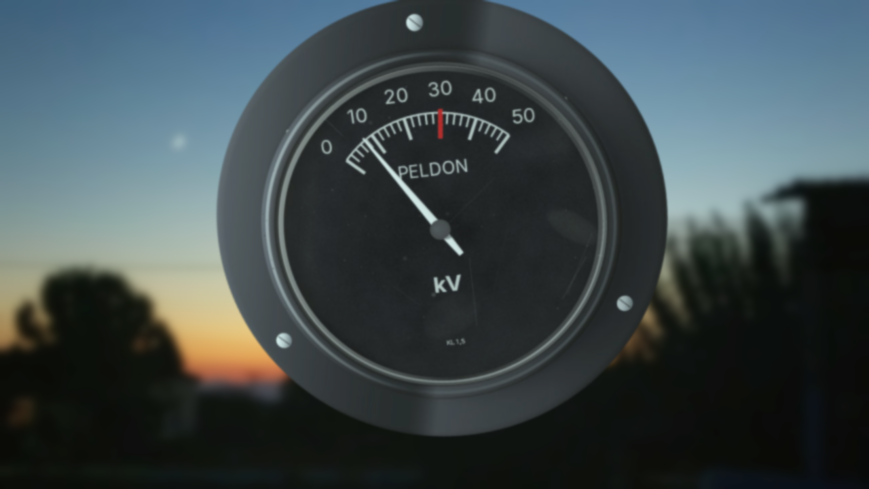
8
